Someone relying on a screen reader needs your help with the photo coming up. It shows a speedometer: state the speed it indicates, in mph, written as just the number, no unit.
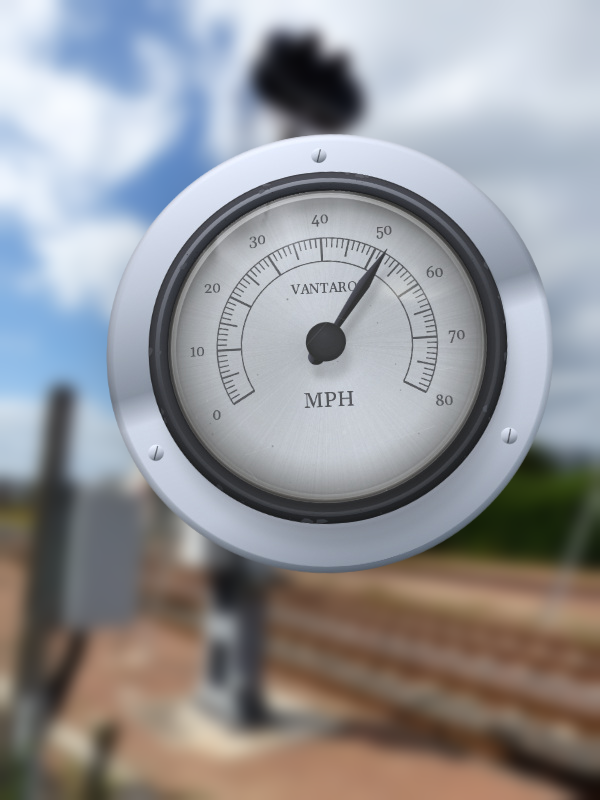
52
